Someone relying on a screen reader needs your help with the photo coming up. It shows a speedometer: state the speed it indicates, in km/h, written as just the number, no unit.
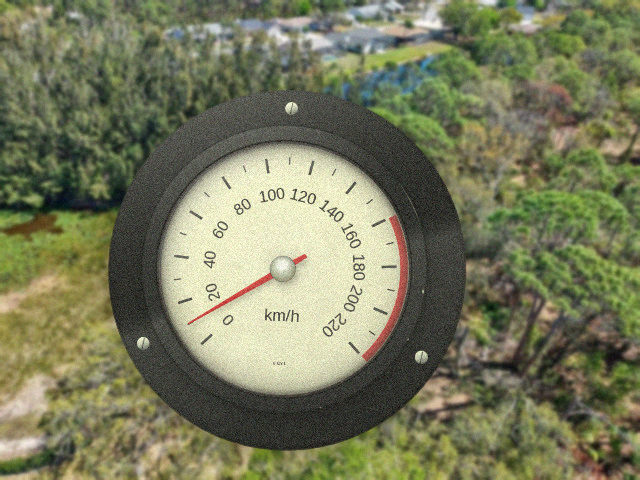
10
